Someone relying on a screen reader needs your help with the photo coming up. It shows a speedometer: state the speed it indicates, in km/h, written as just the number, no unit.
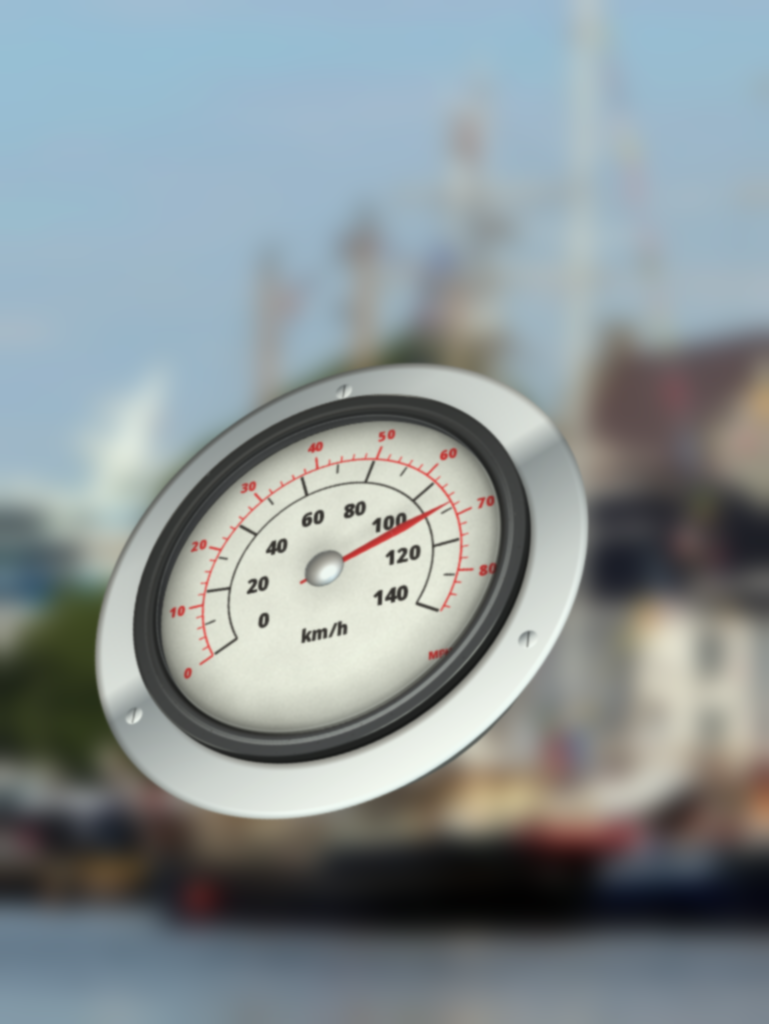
110
